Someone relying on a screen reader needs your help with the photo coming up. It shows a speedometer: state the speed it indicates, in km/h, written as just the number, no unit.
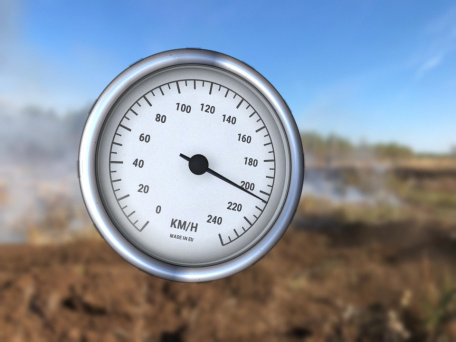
205
